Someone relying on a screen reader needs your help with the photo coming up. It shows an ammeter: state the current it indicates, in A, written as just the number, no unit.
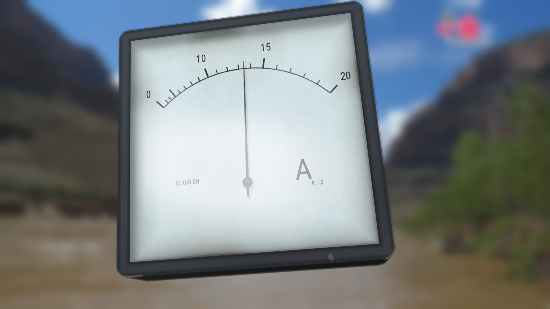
13.5
